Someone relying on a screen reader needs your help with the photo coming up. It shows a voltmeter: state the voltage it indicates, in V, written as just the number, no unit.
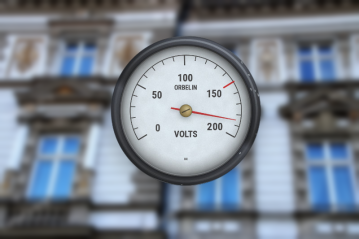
185
